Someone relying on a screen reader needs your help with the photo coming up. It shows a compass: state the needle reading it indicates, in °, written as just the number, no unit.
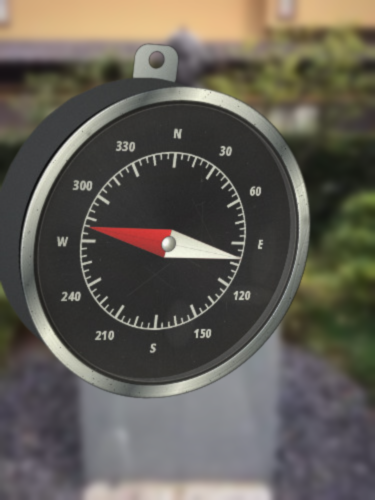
280
